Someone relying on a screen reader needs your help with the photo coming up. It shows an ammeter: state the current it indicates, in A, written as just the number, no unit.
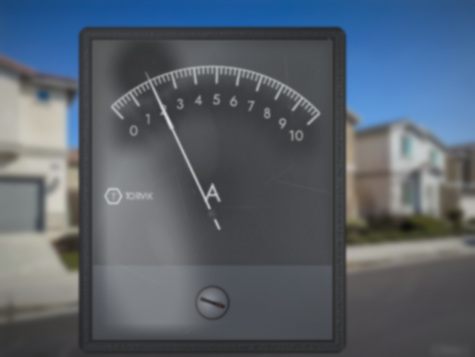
2
